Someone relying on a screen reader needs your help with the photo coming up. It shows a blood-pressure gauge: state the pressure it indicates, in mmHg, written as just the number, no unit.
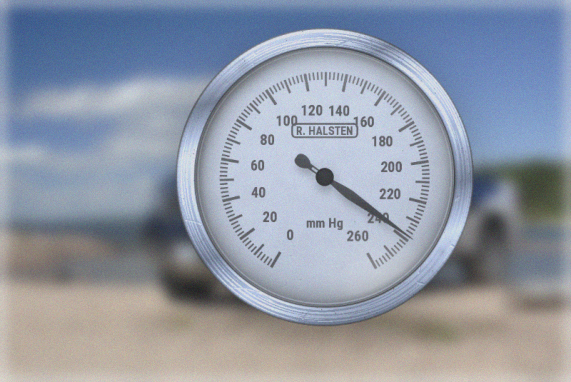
238
